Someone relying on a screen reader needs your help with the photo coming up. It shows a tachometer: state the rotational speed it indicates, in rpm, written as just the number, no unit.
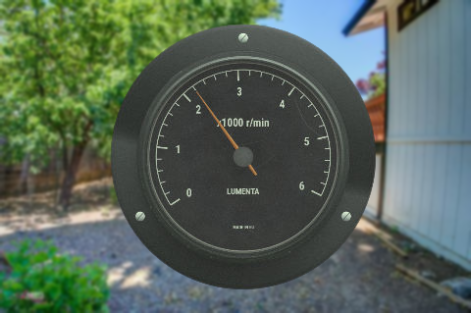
2200
